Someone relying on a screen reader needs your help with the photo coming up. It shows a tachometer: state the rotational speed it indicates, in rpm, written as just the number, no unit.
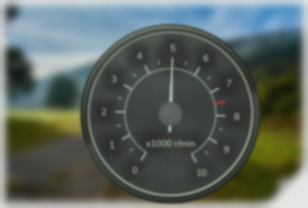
5000
